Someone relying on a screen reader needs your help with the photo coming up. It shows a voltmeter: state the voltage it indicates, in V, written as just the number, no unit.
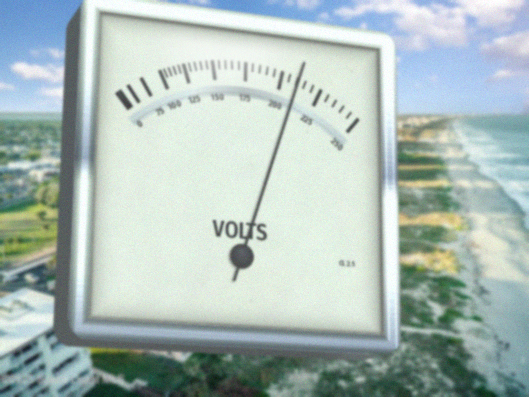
210
